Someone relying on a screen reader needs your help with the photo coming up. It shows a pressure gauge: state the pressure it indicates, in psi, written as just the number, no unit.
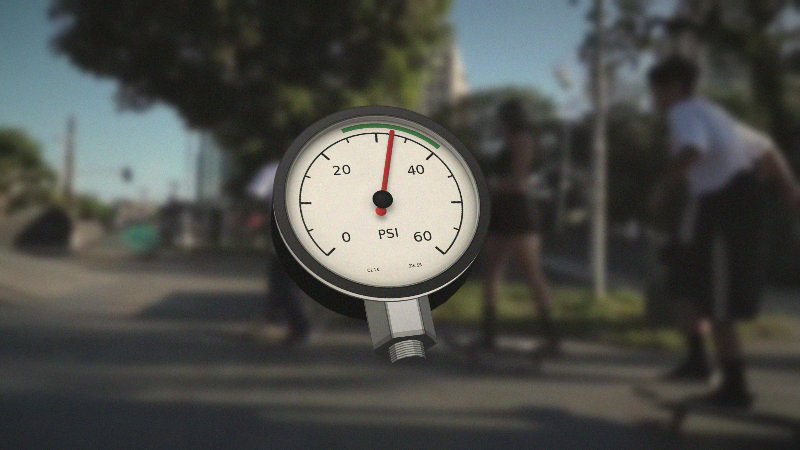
32.5
